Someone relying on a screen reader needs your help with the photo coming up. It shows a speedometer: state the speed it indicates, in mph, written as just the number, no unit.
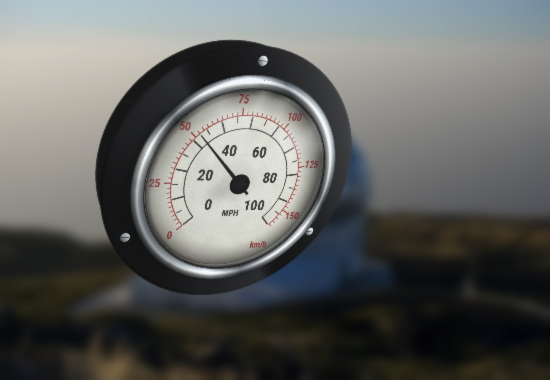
32.5
